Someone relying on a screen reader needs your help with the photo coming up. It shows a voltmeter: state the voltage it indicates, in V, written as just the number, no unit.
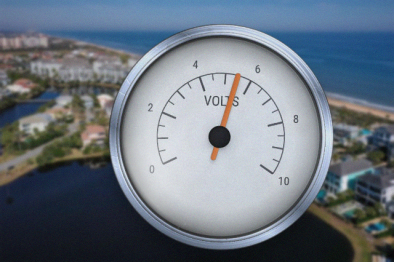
5.5
